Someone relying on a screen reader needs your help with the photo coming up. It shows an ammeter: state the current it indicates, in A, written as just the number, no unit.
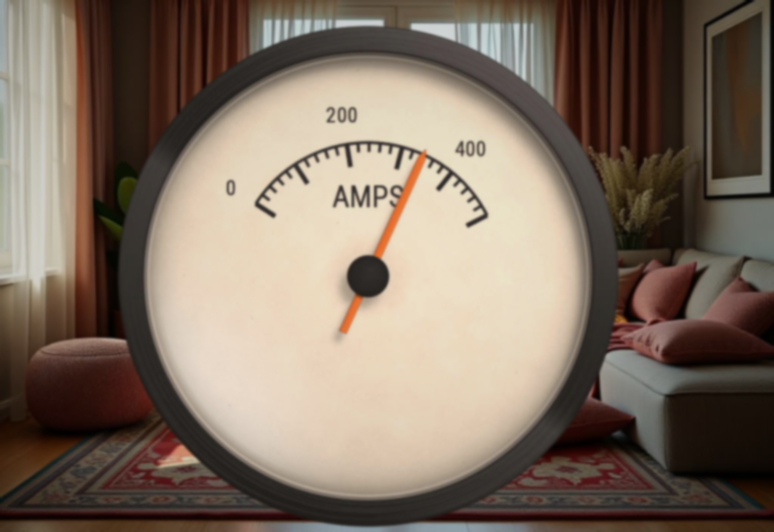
340
